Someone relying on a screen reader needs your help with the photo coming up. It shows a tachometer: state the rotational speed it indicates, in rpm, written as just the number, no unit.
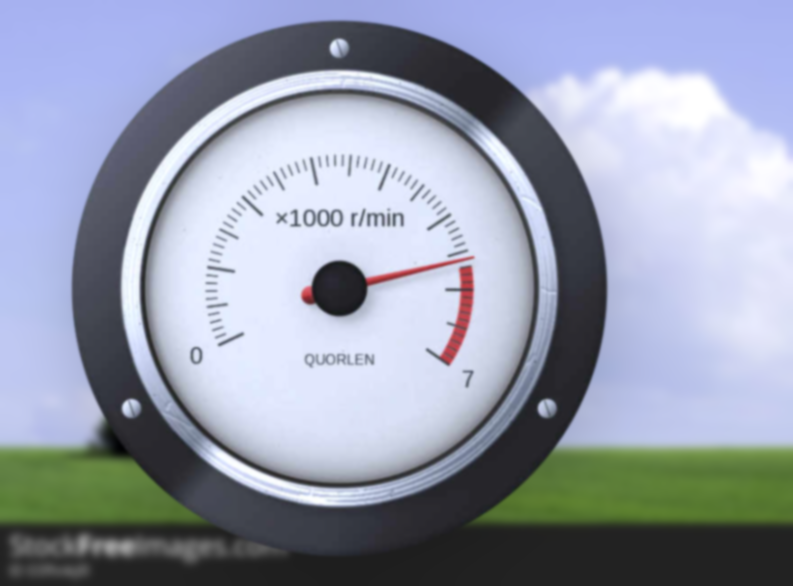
5600
